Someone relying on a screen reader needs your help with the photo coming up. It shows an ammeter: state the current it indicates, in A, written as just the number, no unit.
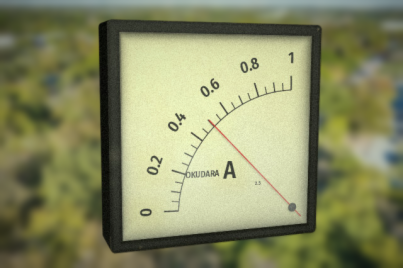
0.5
